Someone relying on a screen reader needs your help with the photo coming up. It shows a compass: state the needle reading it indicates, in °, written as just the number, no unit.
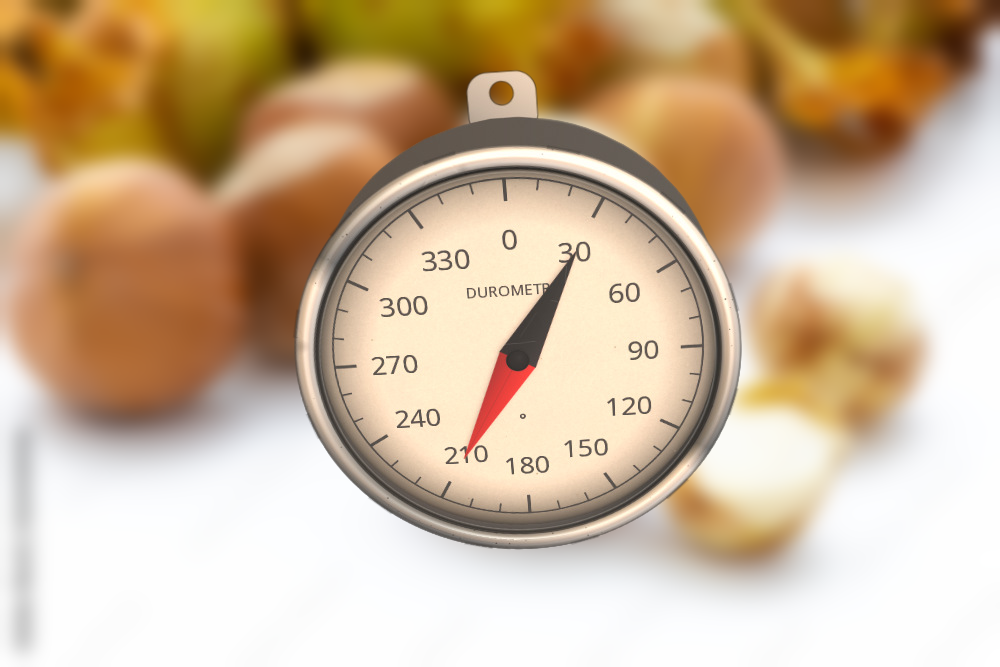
210
